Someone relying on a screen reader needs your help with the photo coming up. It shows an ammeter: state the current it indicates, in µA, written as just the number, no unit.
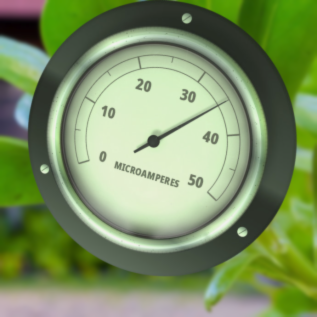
35
